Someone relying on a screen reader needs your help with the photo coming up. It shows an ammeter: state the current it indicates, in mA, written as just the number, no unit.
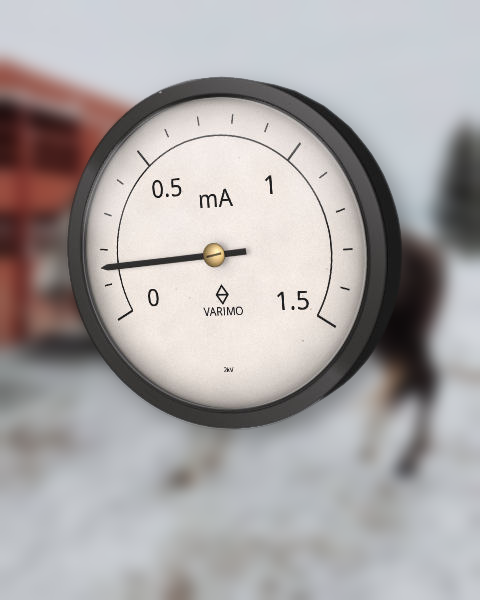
0.15
